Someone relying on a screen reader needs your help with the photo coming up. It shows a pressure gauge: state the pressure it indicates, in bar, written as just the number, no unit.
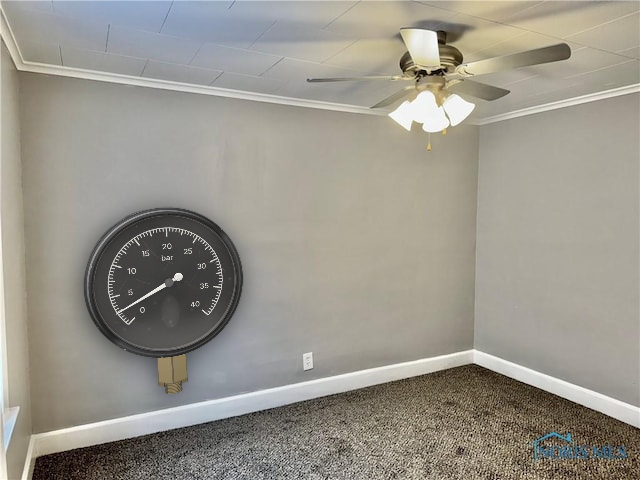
2.5
